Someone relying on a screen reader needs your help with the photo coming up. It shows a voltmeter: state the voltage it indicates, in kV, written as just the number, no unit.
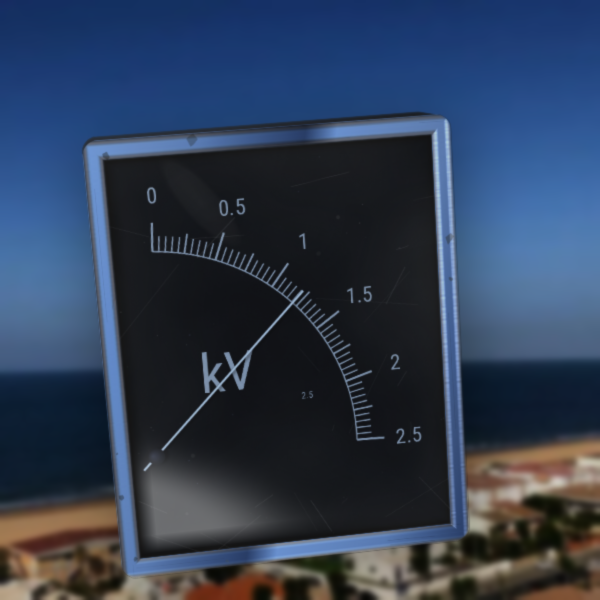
1.2
